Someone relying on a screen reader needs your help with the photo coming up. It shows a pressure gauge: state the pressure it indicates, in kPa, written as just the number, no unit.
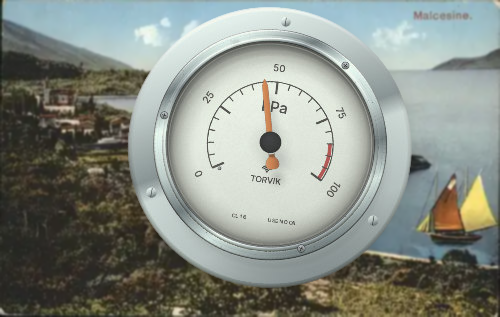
45
